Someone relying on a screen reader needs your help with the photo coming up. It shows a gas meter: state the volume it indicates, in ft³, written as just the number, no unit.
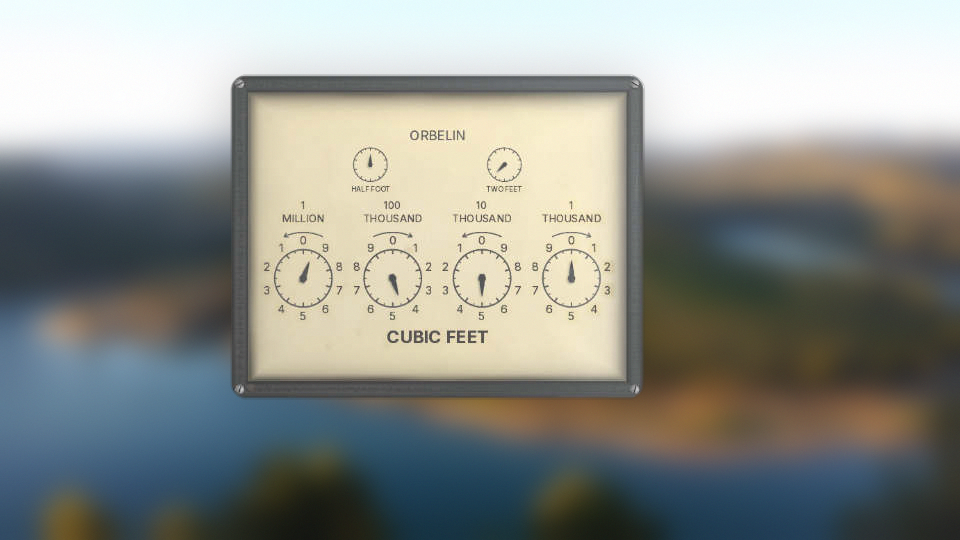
945000
